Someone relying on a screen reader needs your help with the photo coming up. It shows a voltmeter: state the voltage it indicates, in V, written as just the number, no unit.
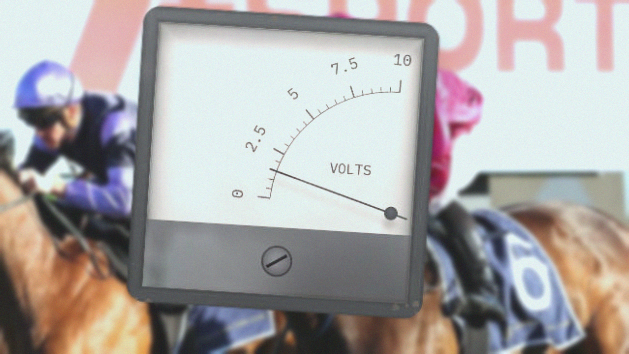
1.5
